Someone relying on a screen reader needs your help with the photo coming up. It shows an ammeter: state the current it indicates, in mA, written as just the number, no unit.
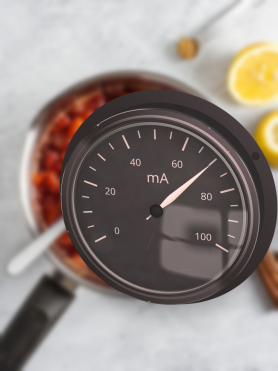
70
